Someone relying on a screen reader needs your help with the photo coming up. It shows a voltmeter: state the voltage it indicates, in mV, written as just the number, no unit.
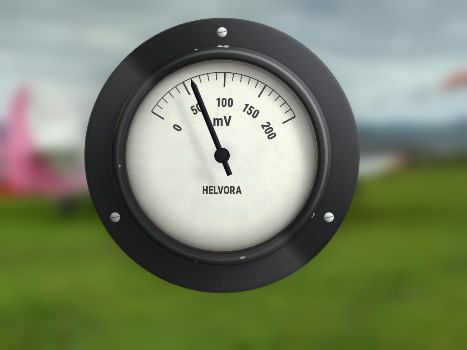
60
